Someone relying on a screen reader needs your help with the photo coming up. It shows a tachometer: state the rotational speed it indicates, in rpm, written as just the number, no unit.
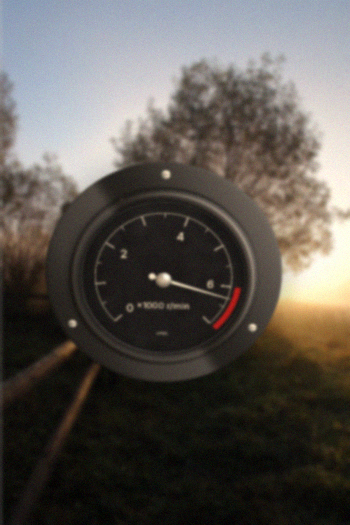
6250
